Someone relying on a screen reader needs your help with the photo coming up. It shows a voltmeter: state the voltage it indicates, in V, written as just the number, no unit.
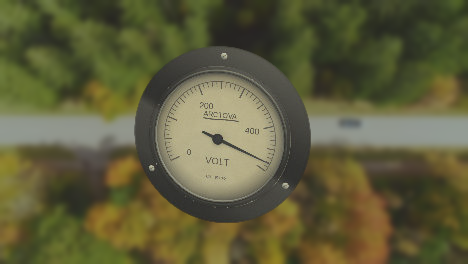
480
